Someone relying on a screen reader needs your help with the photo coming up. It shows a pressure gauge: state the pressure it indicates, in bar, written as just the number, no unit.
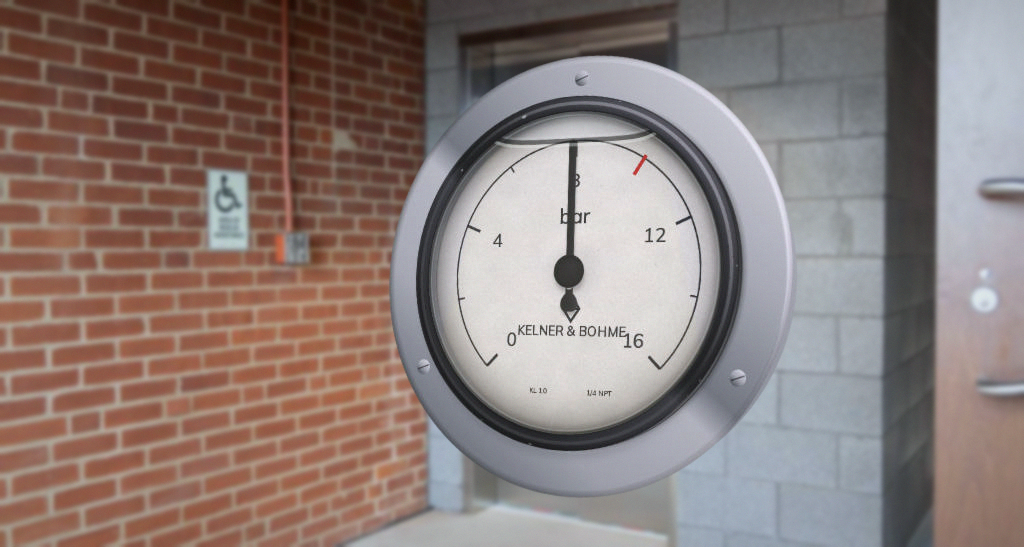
8
